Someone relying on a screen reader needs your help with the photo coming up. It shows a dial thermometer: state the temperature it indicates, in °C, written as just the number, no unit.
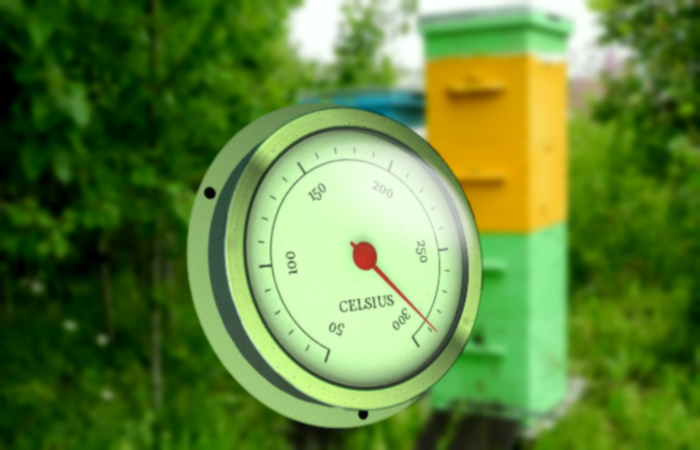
290
